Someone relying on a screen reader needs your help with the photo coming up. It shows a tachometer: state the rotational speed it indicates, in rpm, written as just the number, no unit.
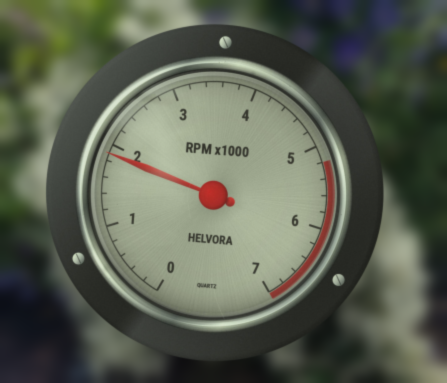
1900
